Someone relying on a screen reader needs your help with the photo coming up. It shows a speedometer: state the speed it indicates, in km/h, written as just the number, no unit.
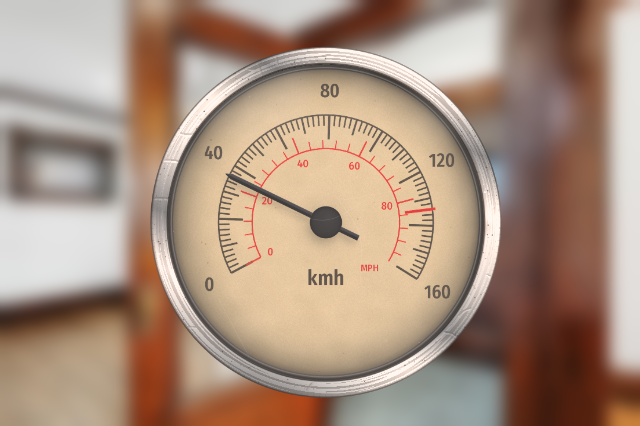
36
